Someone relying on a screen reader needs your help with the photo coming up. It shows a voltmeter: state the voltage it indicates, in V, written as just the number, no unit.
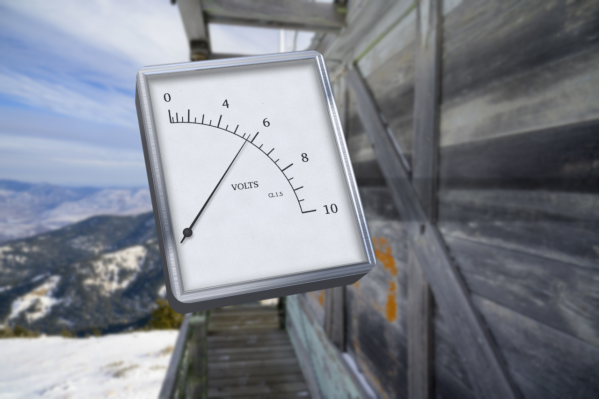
5.75
